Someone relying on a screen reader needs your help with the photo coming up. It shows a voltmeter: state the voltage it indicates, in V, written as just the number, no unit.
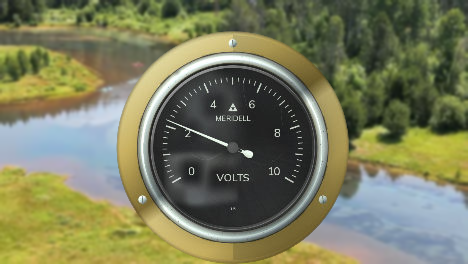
2.2
